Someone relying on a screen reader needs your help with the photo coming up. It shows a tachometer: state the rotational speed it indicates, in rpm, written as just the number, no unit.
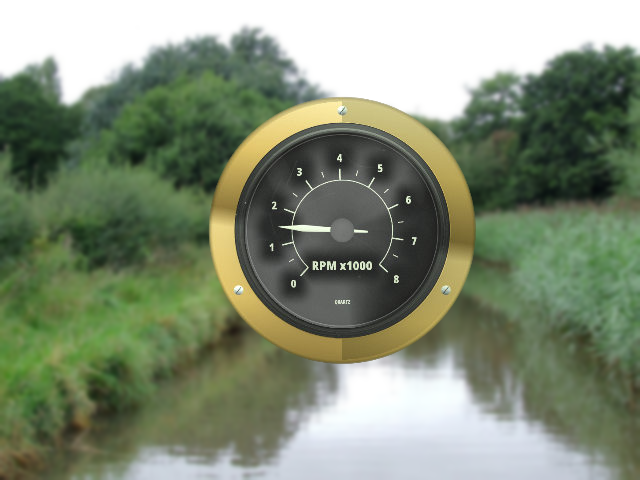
1500
